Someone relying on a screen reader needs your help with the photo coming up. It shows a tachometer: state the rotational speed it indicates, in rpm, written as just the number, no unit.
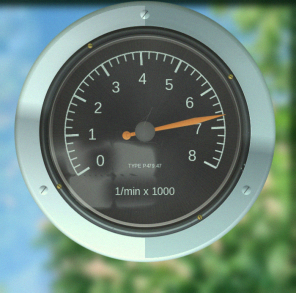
6700
